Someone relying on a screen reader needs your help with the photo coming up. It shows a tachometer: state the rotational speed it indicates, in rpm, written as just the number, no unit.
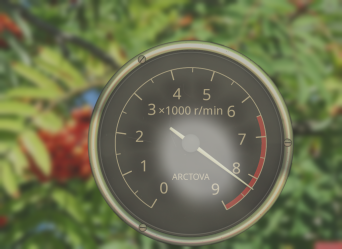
8250
